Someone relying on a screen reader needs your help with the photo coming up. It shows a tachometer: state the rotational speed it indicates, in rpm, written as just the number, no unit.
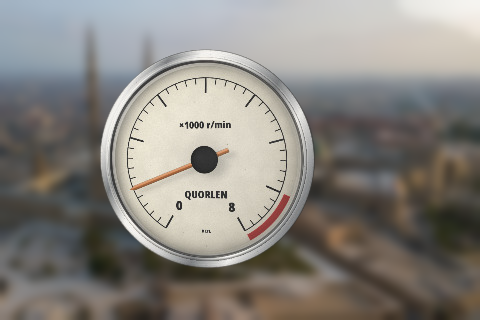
1000
